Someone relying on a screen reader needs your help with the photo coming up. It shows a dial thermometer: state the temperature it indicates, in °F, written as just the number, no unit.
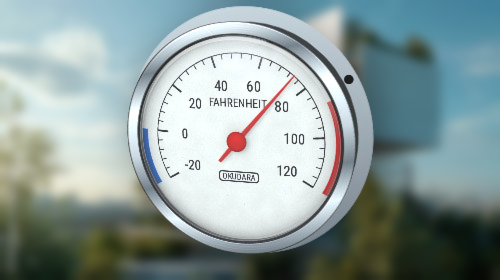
74
